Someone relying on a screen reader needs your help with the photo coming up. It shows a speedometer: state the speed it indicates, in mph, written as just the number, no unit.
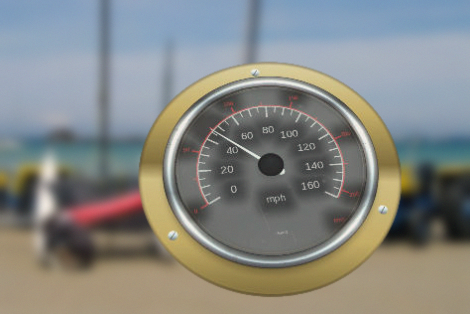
45
